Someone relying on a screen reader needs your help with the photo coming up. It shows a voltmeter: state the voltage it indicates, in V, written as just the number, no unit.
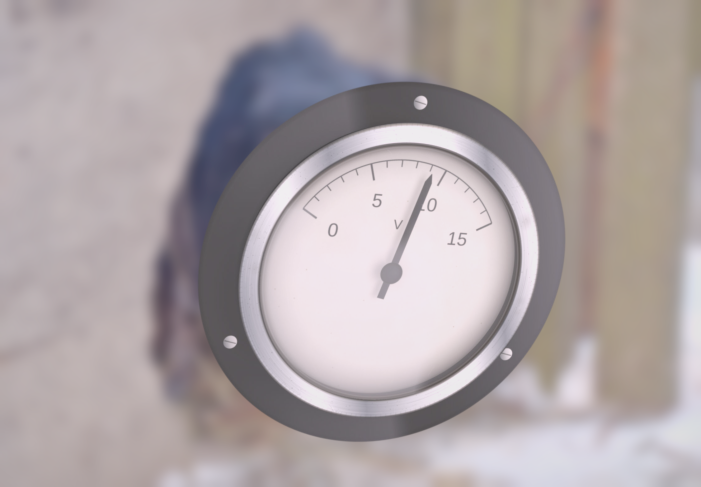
9
